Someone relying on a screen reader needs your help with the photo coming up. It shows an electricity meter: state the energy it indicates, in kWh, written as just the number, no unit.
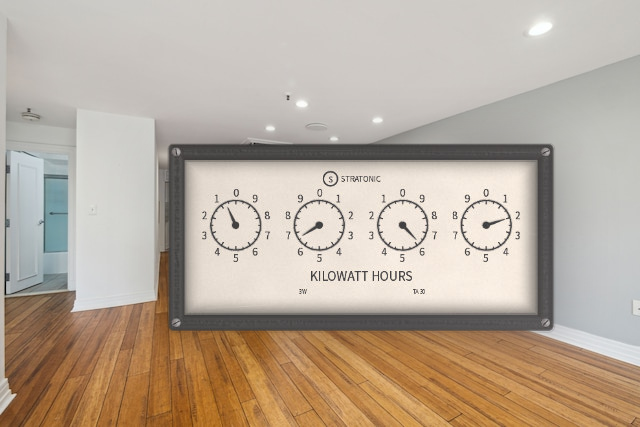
662
